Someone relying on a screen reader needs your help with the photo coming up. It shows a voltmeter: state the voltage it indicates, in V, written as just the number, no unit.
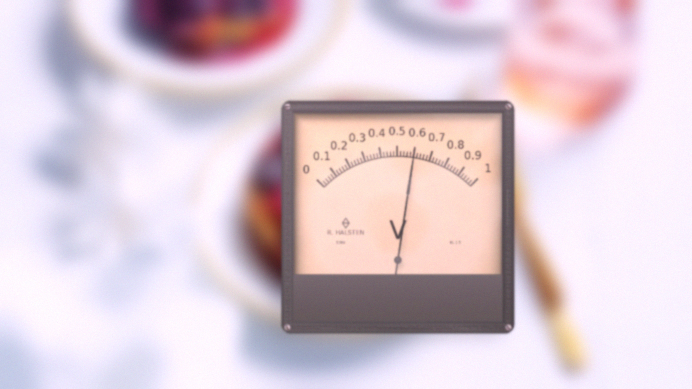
0.6
